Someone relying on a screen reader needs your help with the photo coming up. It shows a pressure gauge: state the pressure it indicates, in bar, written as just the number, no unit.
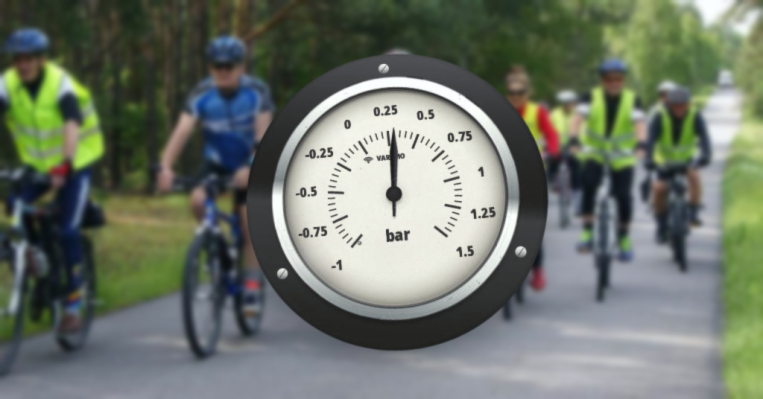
0.3
